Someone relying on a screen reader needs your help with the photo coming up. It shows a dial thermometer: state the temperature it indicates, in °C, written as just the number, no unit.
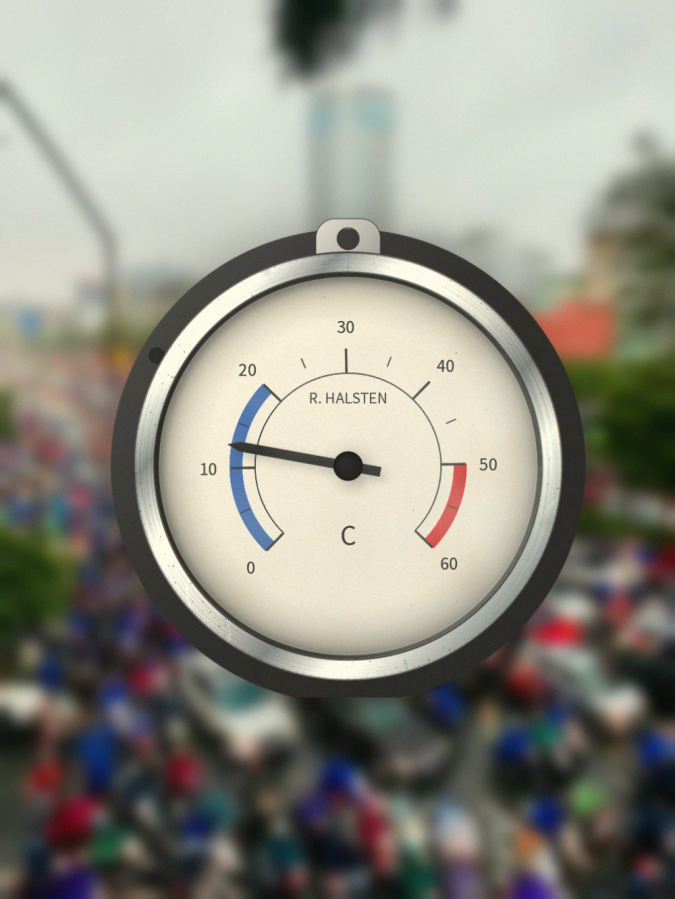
12.5
